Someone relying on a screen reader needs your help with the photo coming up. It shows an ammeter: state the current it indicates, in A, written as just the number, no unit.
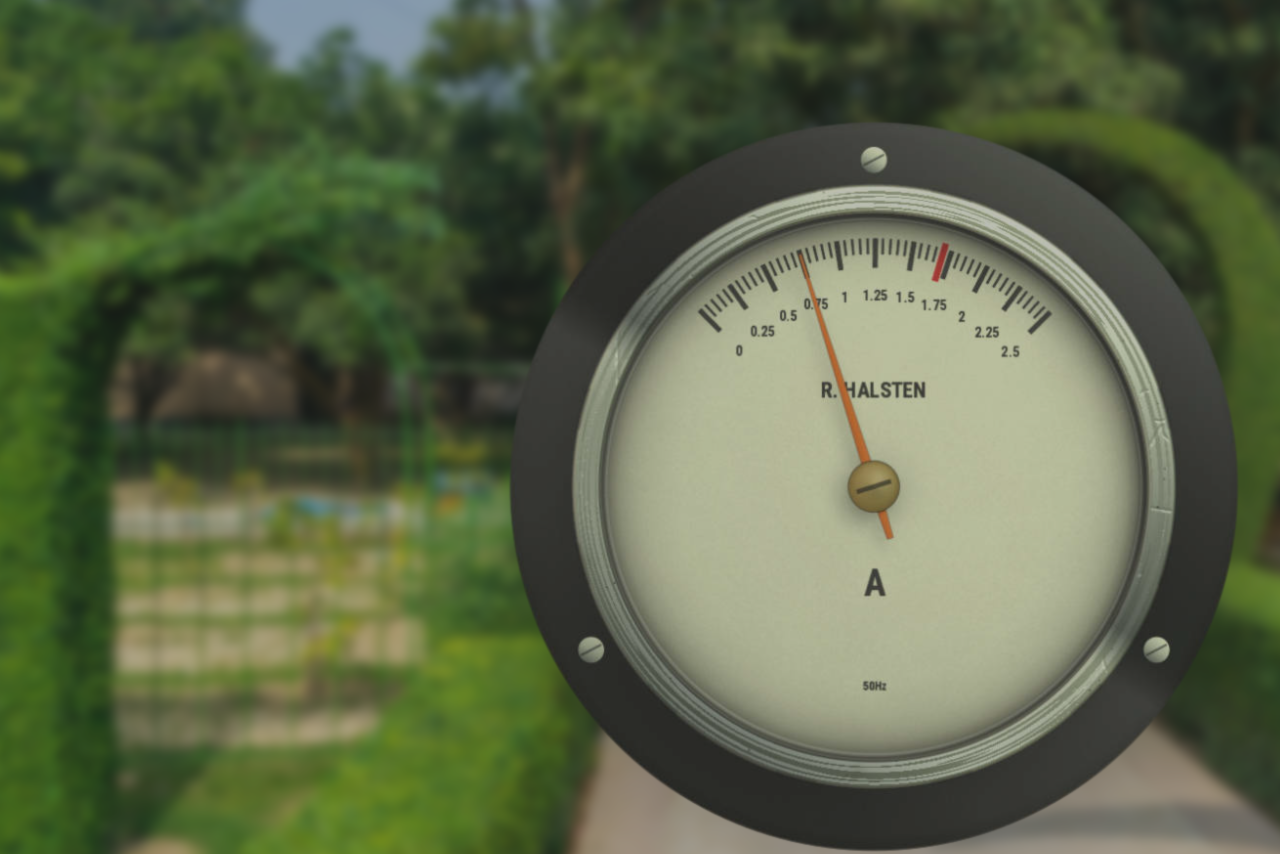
0.75
